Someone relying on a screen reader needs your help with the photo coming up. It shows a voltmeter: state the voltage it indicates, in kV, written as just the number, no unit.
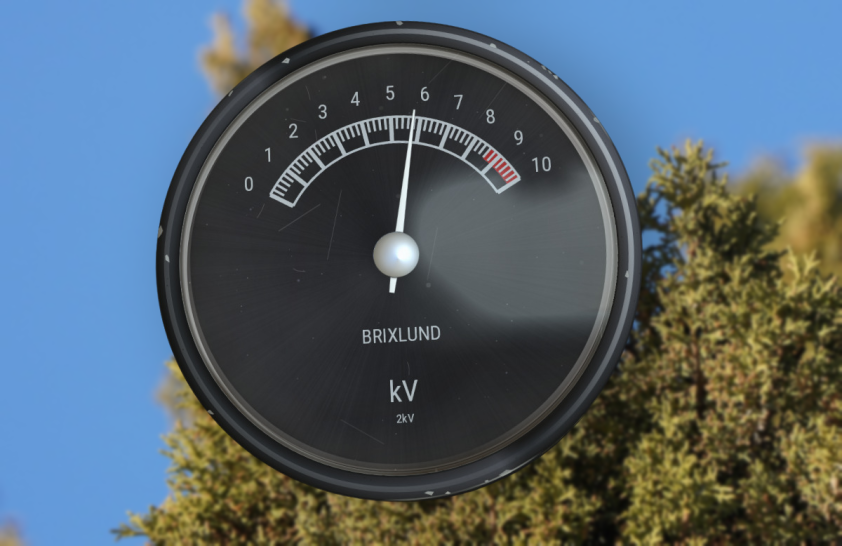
5.8
